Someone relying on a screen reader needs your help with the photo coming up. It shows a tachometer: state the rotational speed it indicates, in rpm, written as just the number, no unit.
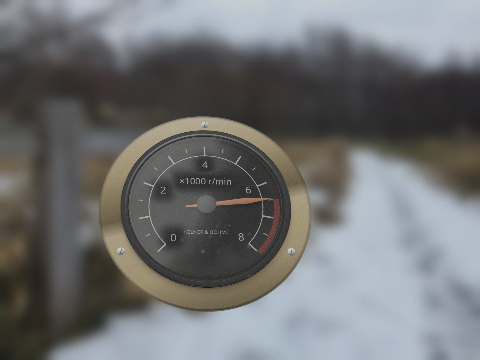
6500
